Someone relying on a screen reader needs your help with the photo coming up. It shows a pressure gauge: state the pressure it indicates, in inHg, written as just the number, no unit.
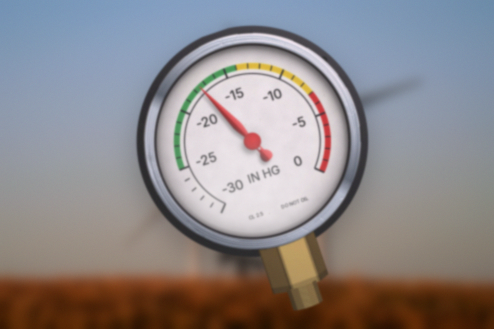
-17.5
